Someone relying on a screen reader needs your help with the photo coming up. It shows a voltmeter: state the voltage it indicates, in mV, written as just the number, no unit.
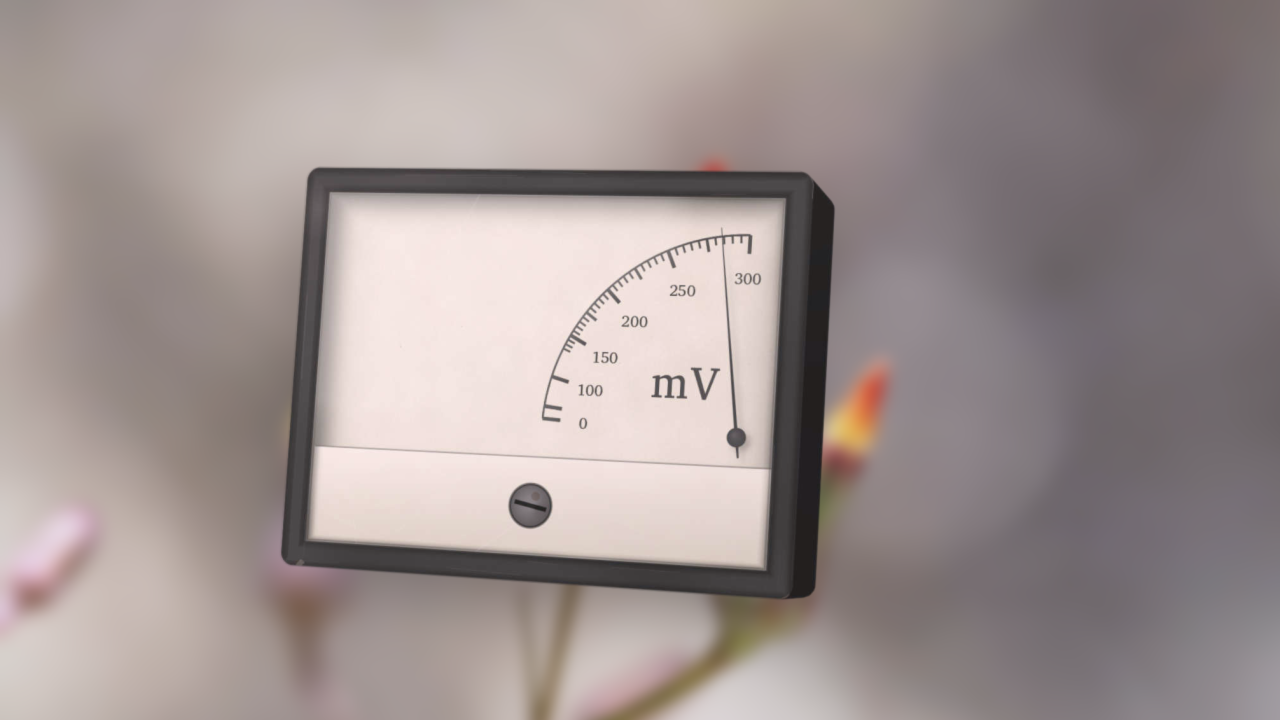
285
